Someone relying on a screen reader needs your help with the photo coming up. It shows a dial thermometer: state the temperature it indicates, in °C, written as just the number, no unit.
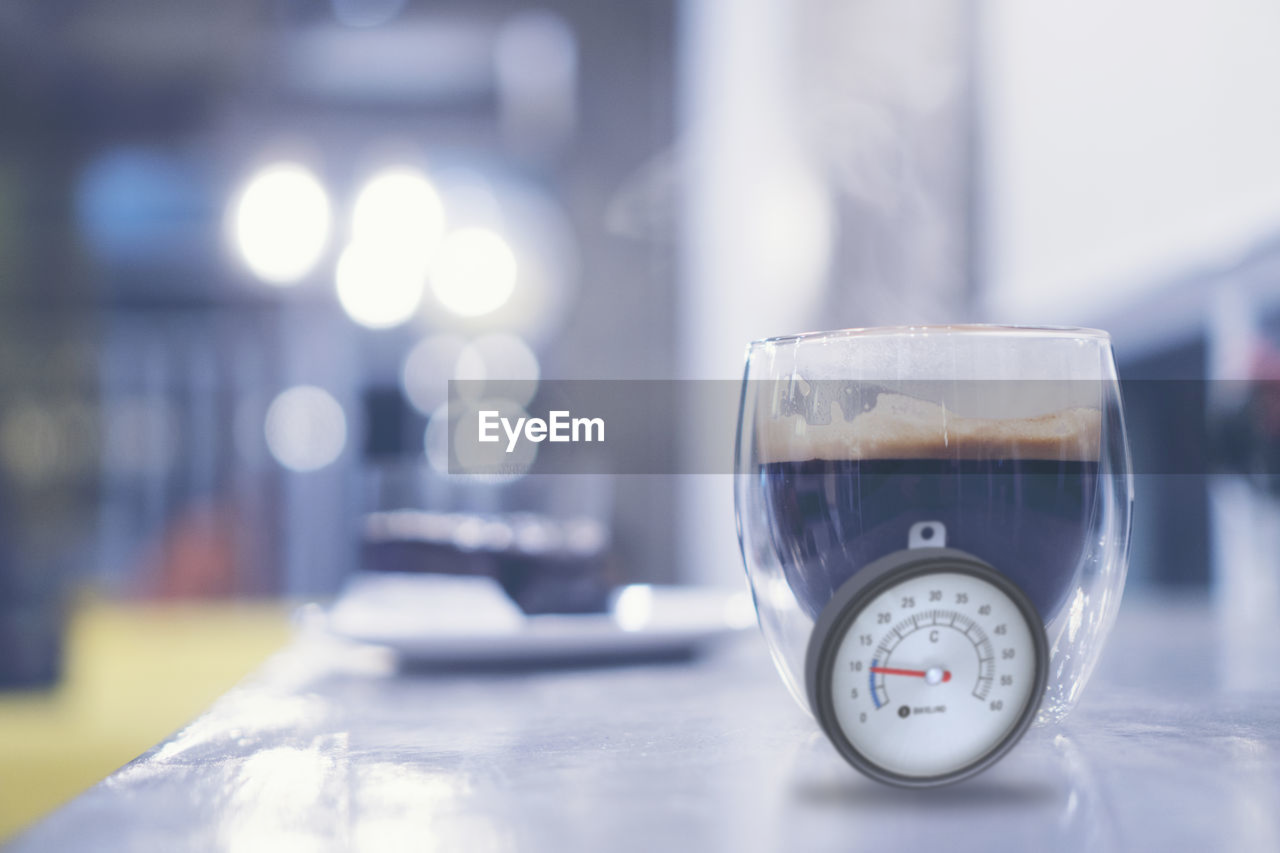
10
